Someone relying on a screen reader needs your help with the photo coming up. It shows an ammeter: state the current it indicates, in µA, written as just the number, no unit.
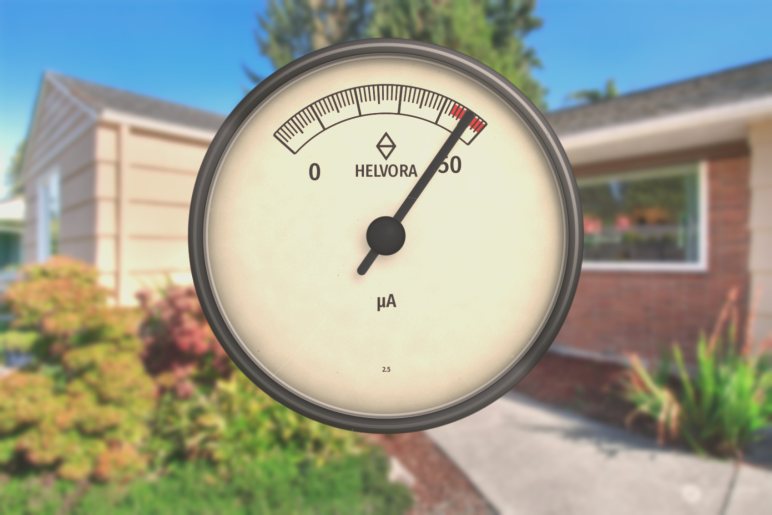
46
